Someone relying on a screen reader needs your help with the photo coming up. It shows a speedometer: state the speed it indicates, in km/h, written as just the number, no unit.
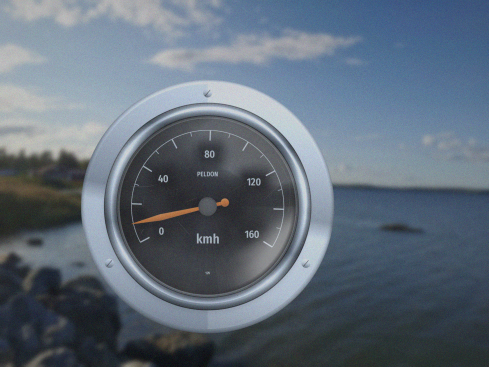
10
